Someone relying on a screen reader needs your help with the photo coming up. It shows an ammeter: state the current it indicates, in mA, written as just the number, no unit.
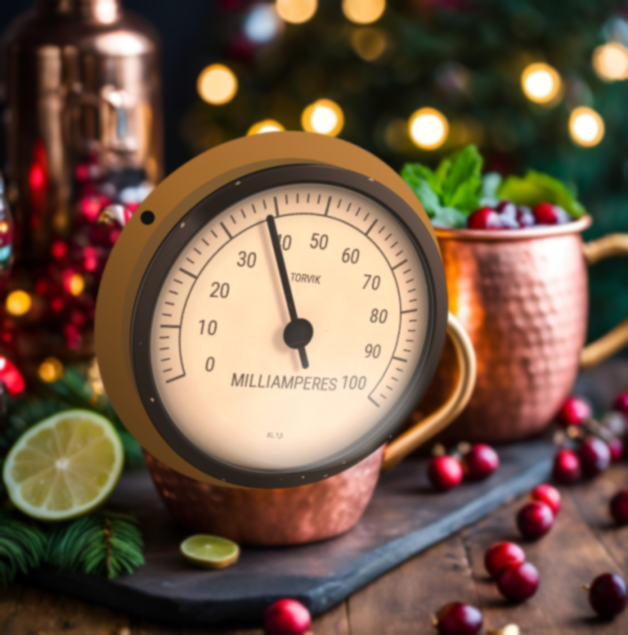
38
